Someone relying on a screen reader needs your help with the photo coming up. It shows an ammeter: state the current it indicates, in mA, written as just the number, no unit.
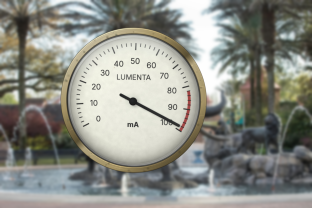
98
